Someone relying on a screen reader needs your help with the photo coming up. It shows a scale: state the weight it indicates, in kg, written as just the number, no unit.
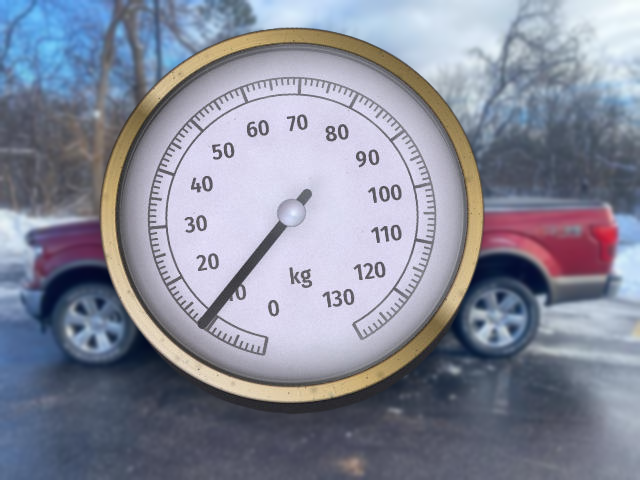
11
